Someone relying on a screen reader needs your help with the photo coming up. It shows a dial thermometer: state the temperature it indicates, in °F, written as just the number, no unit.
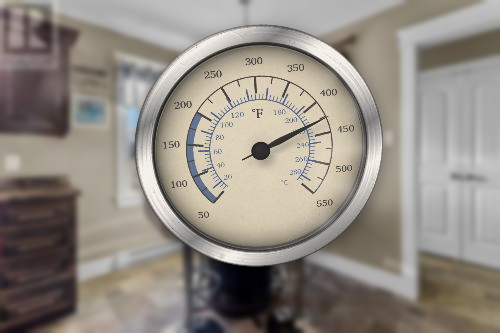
425
